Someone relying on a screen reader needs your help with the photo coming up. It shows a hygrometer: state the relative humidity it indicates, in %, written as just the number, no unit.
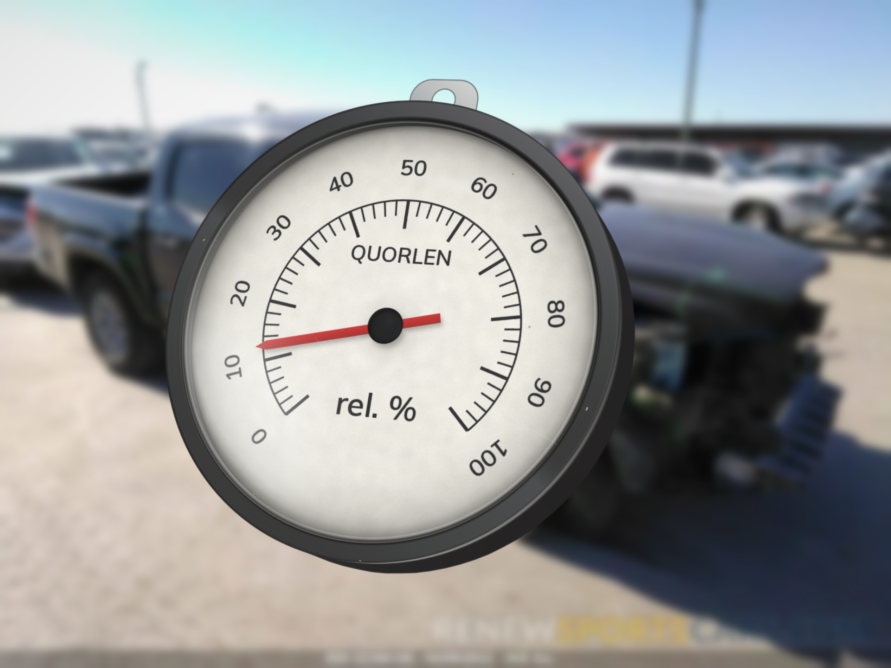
12
